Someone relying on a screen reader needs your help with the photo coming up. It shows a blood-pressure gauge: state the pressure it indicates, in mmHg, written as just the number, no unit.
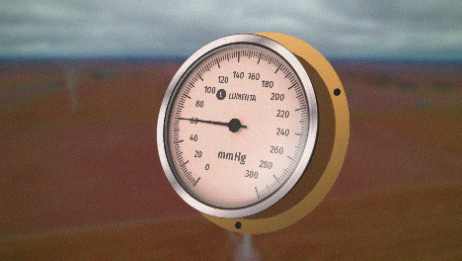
60
